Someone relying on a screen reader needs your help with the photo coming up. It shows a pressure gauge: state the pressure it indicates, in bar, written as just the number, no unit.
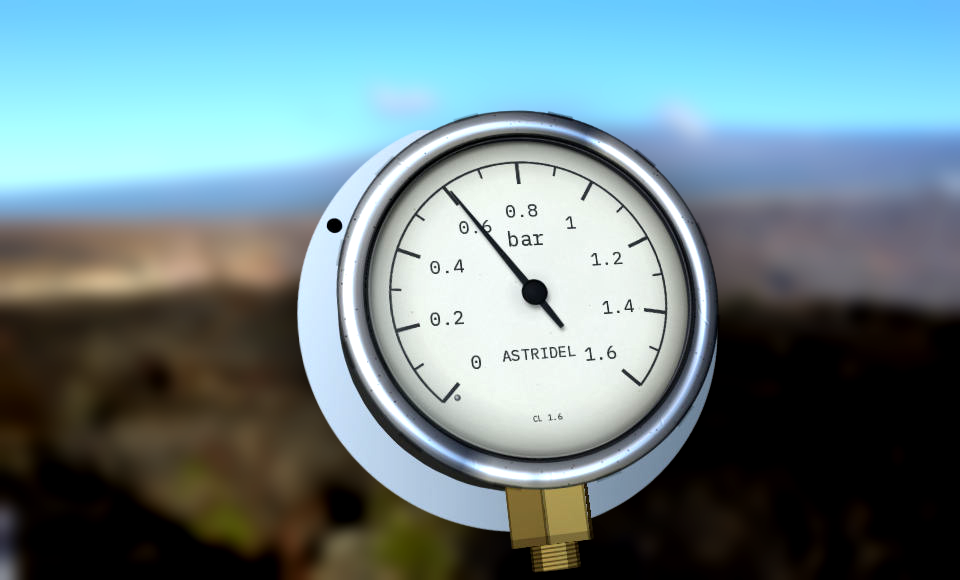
0.6
